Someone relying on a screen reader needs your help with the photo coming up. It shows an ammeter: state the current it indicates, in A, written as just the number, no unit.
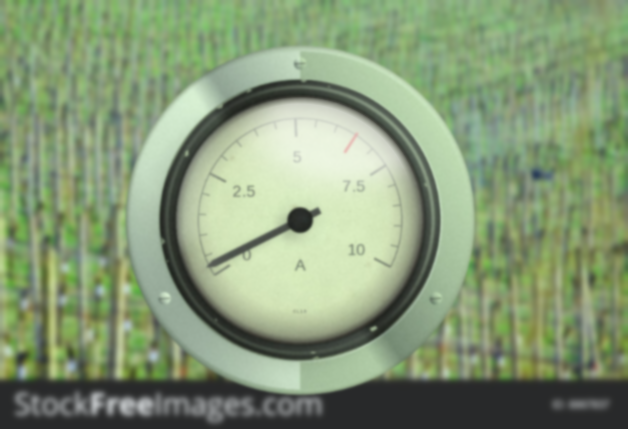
0.25
